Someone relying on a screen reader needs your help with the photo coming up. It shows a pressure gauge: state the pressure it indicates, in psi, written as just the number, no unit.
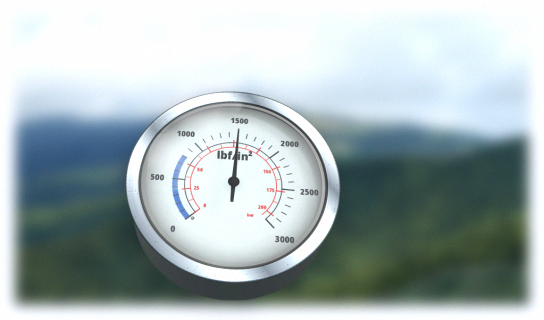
1500
